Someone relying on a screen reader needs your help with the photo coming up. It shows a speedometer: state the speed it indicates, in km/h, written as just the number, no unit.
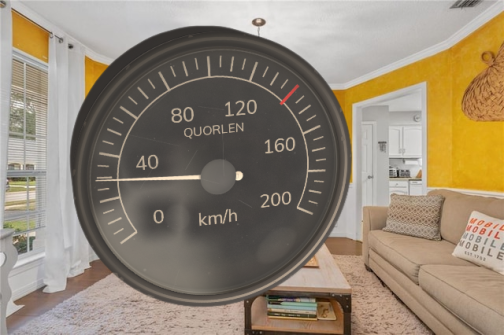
30
